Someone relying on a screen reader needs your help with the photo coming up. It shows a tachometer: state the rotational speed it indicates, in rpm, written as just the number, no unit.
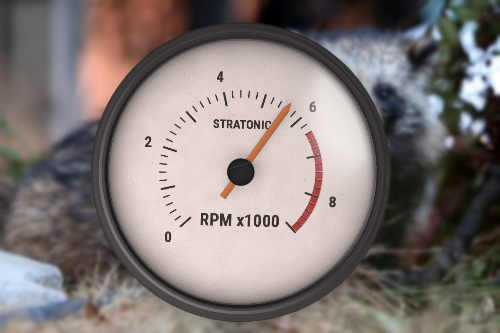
5600
